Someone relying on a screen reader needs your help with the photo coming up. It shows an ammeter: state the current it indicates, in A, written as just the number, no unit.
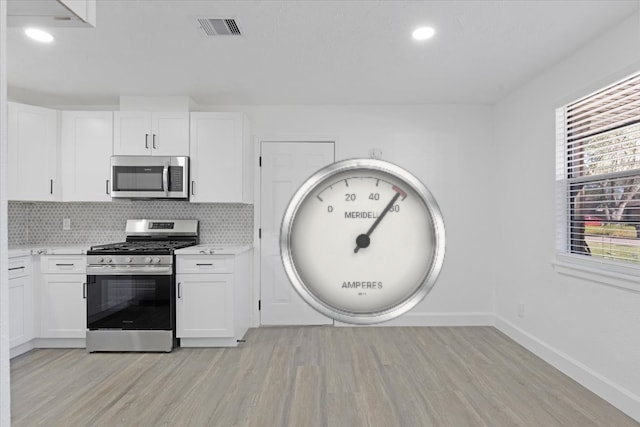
55
